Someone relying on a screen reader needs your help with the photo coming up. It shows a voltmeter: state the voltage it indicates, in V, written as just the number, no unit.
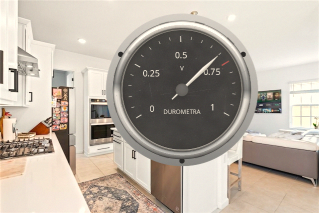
0.7
